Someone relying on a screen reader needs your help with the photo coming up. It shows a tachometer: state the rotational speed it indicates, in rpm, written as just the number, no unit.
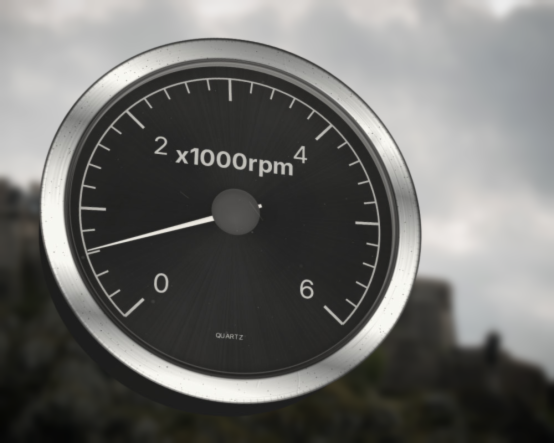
600
